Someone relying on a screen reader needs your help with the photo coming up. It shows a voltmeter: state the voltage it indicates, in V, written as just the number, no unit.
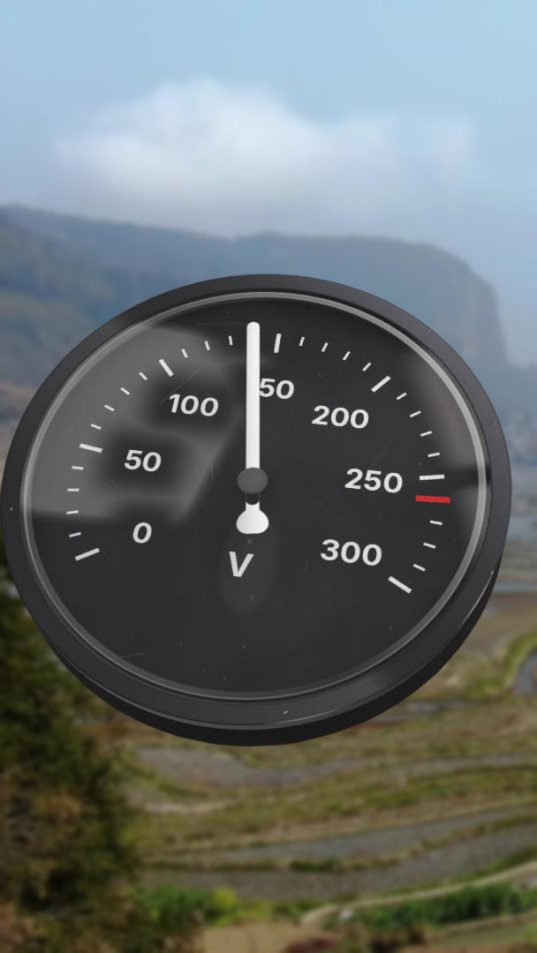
140
